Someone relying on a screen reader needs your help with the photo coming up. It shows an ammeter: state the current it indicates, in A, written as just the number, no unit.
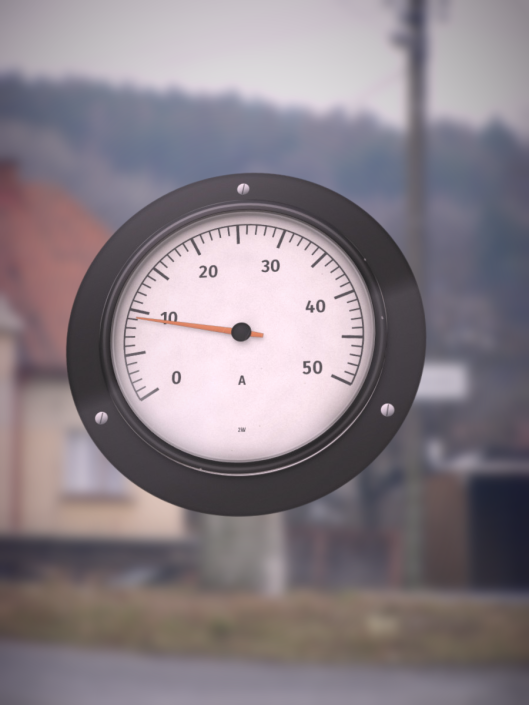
9
